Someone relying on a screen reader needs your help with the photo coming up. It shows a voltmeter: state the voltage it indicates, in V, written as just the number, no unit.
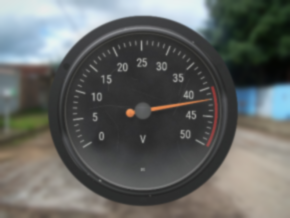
42
